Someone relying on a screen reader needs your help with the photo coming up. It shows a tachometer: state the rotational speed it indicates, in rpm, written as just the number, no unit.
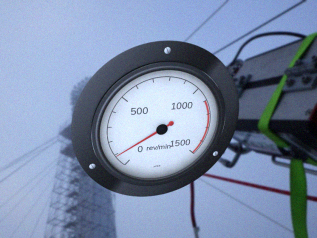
100
